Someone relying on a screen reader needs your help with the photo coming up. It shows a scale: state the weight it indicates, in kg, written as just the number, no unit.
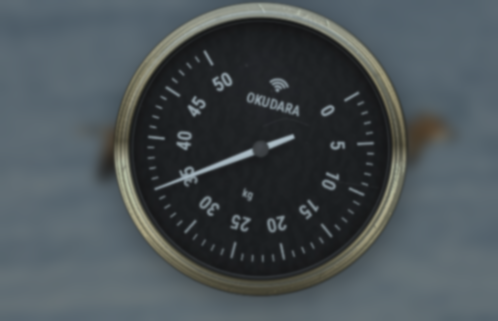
35
